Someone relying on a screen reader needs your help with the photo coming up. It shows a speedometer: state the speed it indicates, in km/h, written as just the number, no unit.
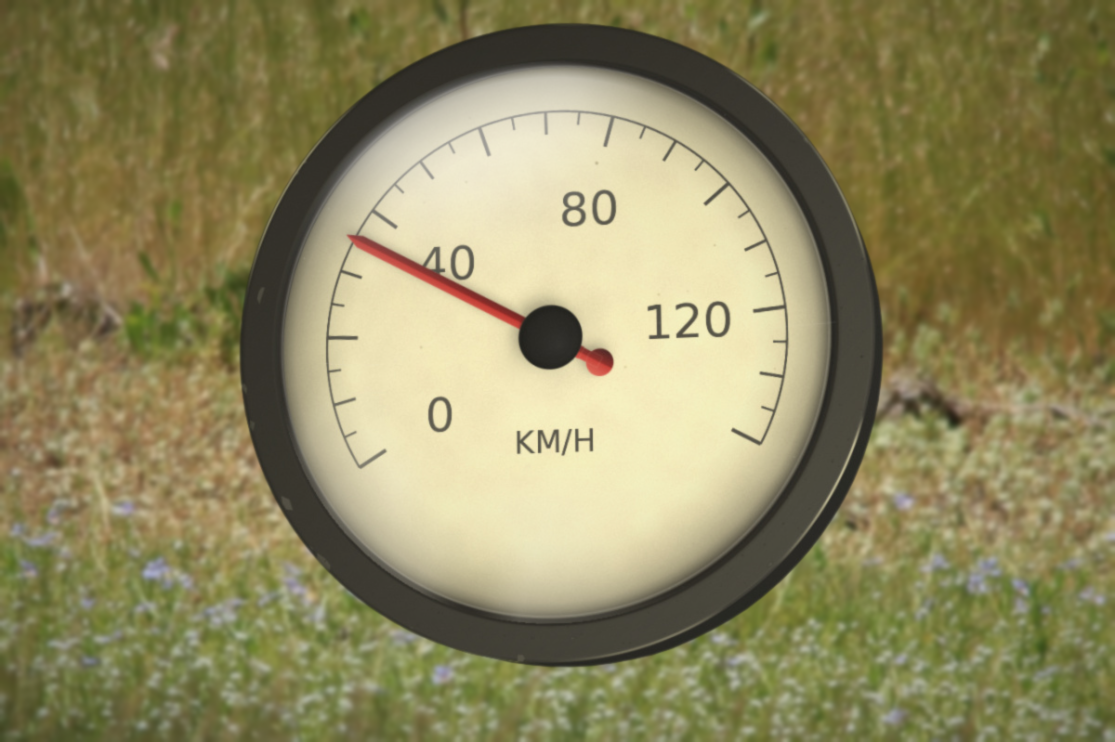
35
